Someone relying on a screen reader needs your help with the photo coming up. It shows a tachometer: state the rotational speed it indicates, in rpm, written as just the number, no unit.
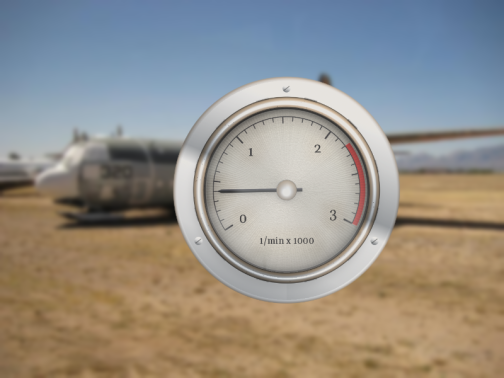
400
